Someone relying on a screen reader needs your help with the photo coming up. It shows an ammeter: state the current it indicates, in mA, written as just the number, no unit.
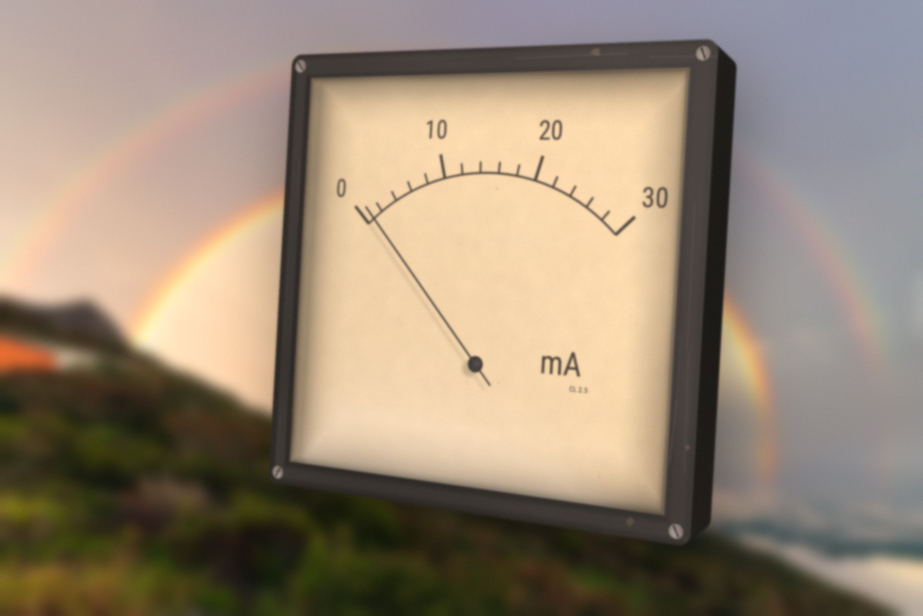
1
